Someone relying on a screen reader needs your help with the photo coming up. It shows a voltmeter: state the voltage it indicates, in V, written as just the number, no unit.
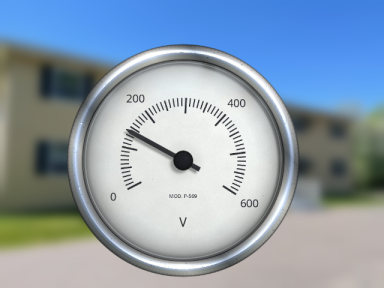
140
